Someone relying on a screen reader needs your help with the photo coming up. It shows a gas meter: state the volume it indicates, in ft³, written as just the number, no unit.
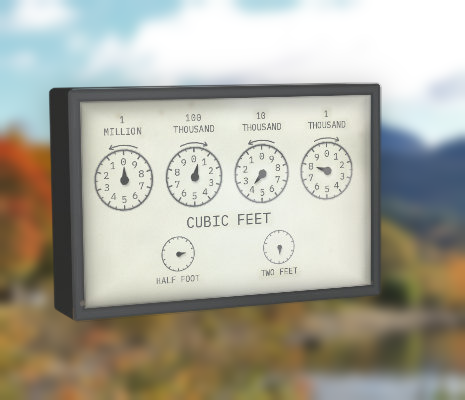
3800
